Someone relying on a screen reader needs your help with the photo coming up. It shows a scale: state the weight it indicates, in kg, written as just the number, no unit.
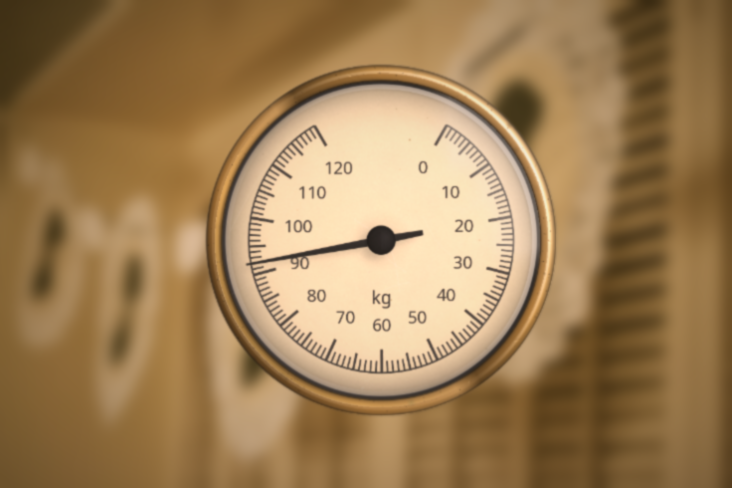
92
